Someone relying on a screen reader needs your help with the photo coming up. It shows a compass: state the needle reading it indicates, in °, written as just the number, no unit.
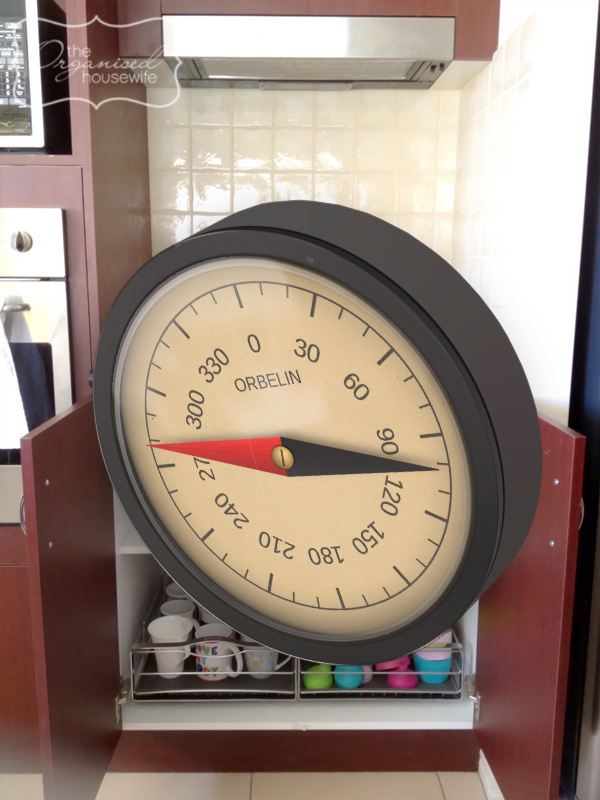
280
